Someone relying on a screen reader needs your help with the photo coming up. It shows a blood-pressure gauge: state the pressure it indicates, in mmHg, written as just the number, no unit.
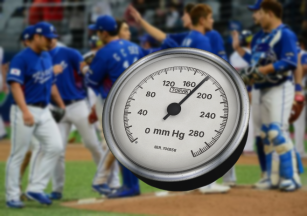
180
